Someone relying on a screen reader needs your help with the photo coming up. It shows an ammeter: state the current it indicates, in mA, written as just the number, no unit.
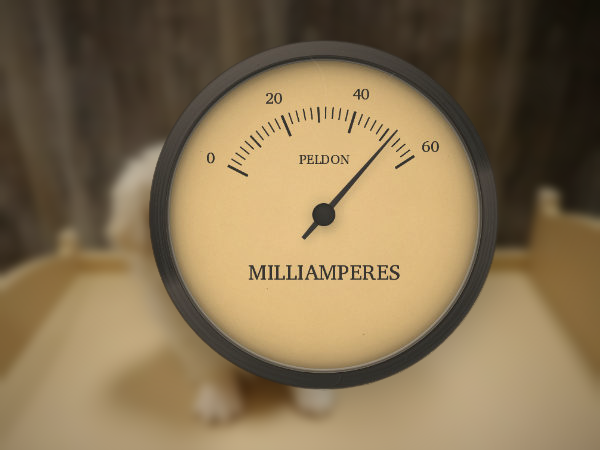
52
